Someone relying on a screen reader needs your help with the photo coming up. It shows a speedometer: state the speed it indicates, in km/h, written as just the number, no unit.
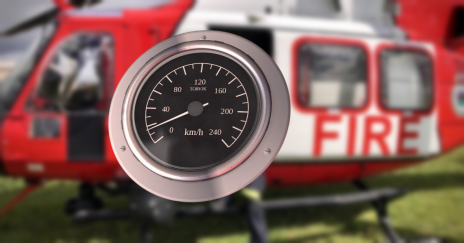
15
